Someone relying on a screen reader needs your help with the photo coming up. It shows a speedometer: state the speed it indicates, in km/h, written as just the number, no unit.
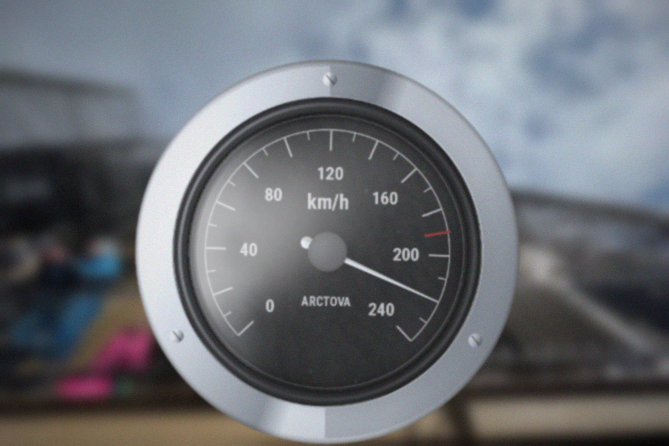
220
